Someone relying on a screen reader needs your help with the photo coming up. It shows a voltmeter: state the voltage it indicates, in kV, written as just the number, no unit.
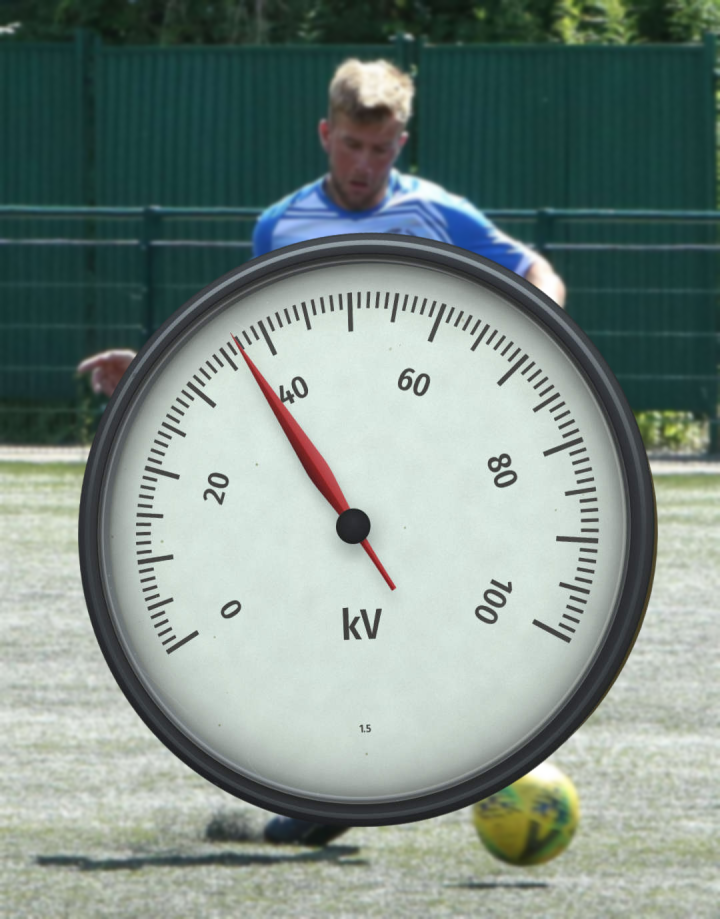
37
